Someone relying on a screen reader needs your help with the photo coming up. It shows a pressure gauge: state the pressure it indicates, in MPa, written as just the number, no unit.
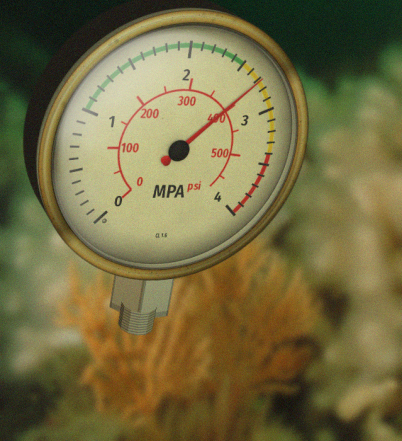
2.7
